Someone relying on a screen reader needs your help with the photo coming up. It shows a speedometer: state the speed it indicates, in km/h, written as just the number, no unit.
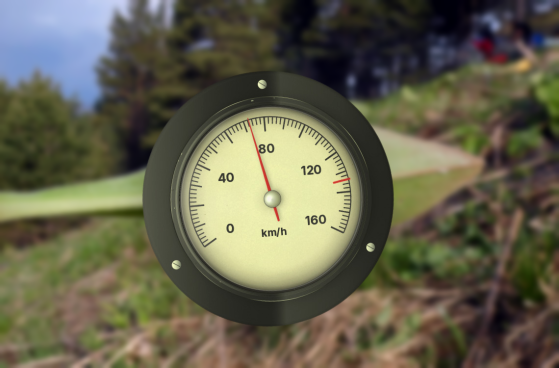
72
